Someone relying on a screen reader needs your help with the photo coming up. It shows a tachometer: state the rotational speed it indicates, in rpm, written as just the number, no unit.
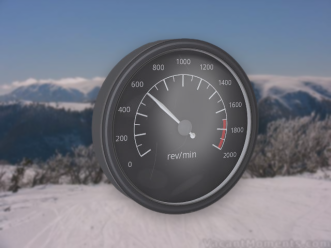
600
